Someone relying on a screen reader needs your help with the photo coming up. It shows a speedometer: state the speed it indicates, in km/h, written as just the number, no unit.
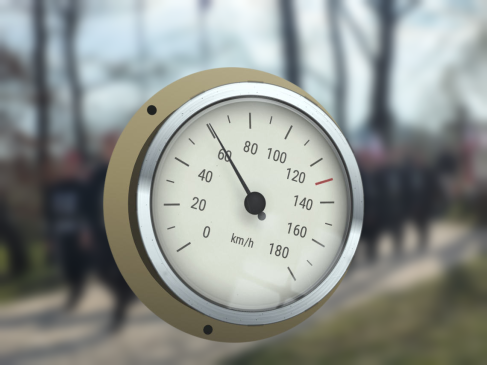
60
